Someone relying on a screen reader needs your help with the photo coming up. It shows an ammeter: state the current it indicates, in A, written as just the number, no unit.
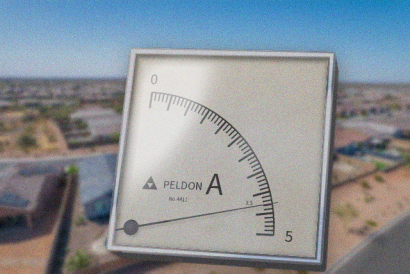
4.3
